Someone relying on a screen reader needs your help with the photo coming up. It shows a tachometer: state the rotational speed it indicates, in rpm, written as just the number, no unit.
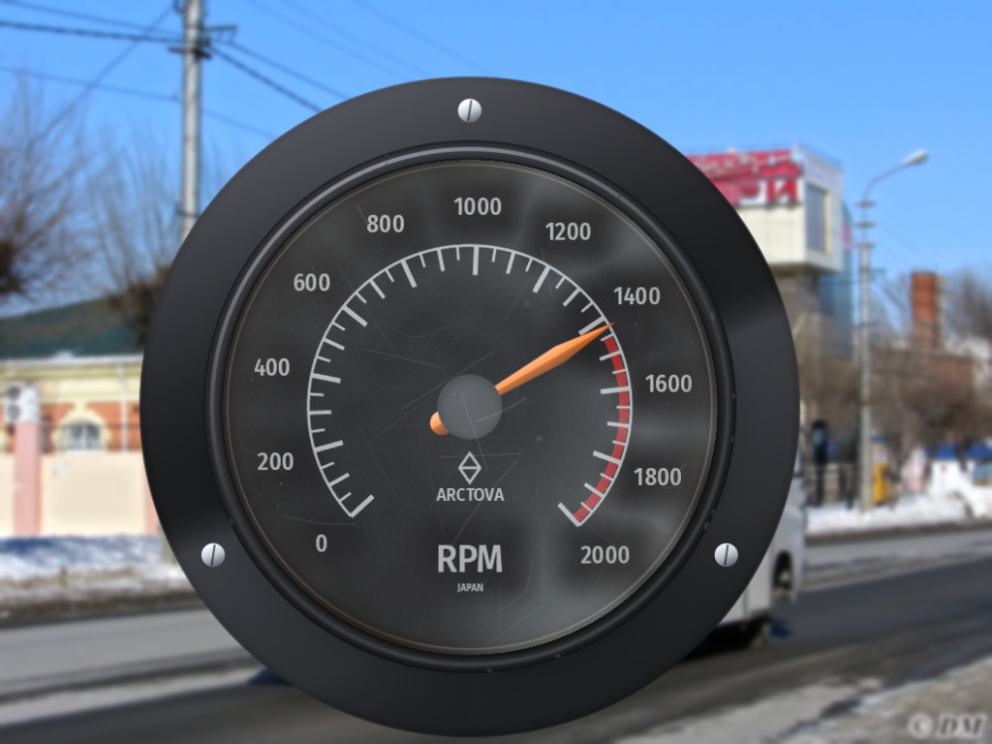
1425
